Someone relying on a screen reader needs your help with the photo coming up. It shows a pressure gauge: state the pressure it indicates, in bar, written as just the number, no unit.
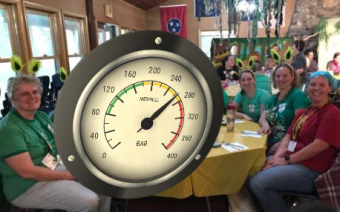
260
